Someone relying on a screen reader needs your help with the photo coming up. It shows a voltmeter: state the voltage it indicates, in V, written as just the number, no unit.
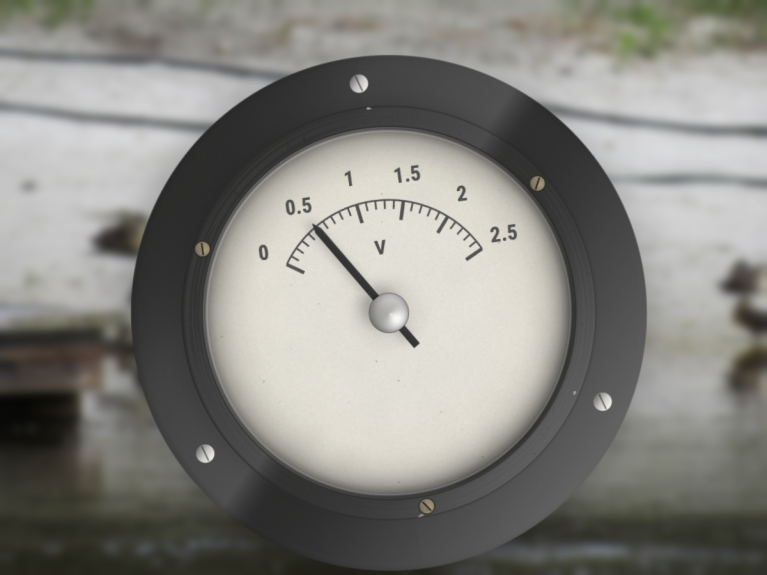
0.5
